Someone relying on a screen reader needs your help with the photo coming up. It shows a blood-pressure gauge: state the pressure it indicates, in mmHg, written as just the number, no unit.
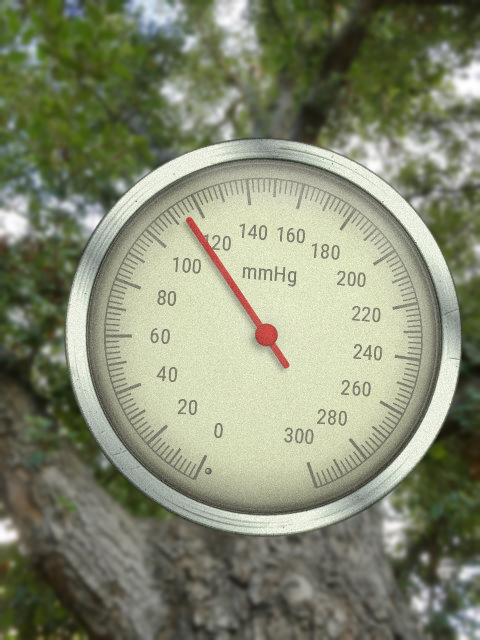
114
